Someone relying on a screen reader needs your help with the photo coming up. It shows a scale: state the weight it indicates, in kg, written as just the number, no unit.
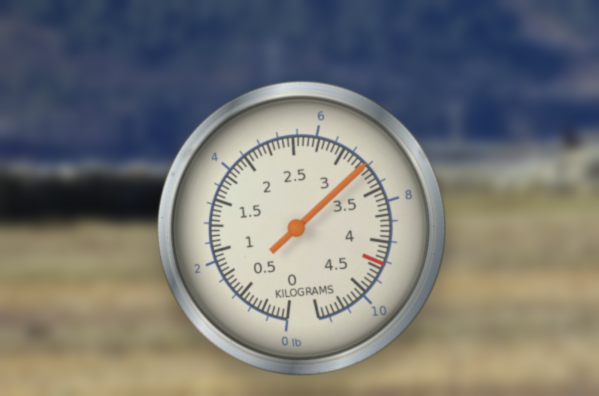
3.25
